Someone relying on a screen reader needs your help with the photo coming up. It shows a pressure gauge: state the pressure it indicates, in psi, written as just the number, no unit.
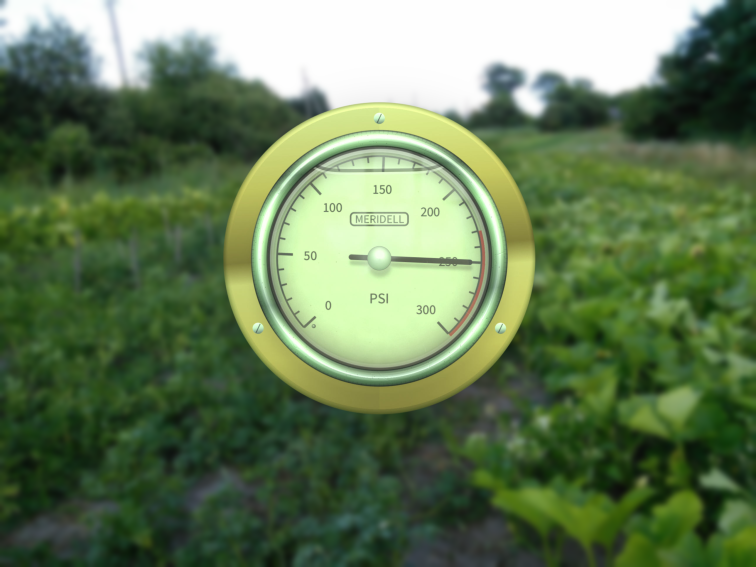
250
